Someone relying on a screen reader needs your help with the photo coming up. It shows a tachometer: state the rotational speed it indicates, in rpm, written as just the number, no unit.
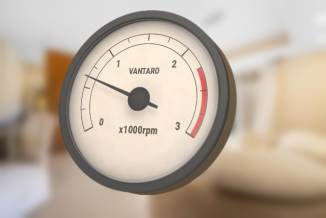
625
